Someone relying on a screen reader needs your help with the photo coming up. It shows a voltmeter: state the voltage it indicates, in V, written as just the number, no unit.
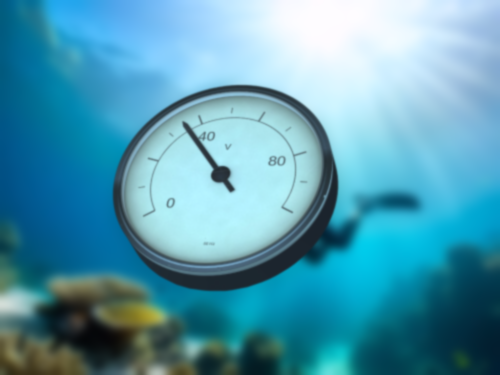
35
